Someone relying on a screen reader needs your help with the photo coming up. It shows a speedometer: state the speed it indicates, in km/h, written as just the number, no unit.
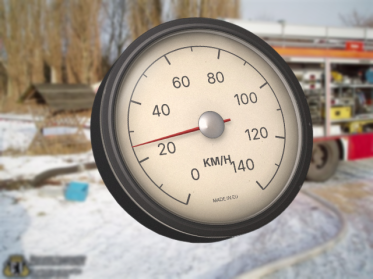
25
